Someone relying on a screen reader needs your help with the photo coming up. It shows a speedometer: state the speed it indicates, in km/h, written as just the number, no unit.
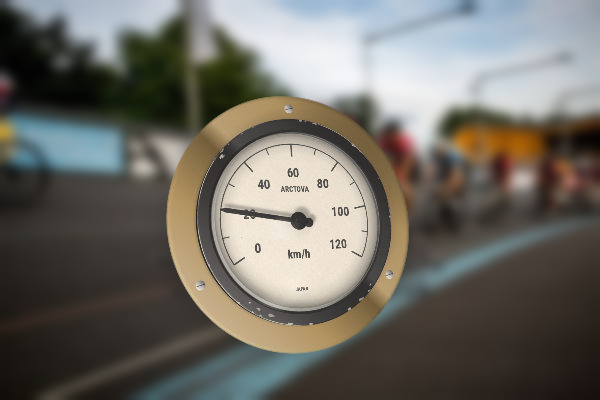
20
